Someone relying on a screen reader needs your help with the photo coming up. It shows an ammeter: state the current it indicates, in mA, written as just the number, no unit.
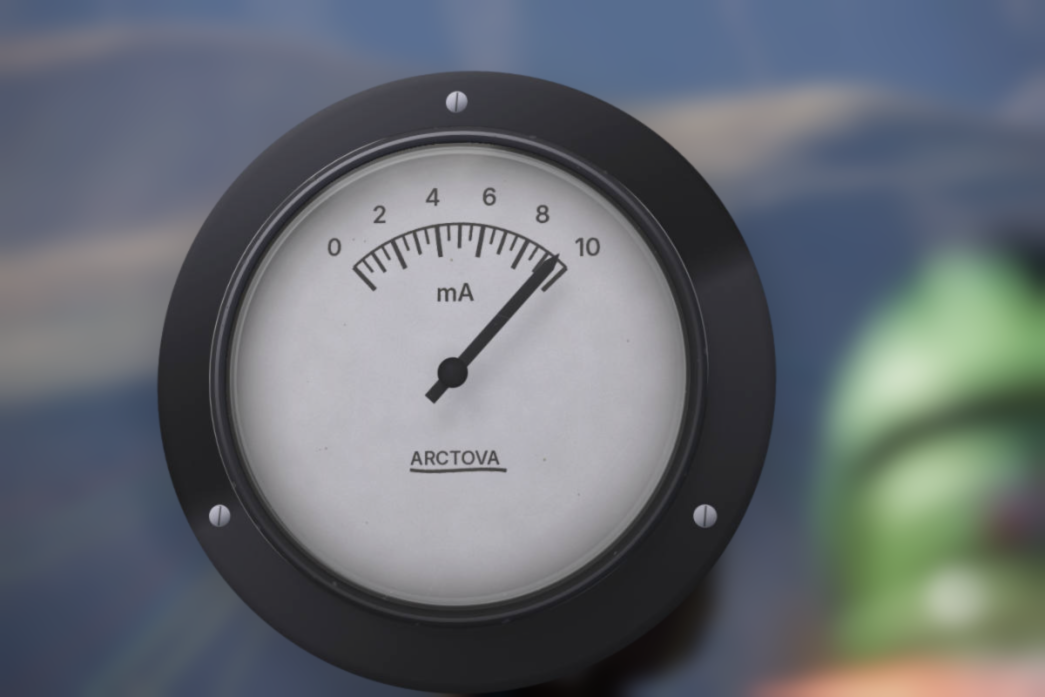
9.5
